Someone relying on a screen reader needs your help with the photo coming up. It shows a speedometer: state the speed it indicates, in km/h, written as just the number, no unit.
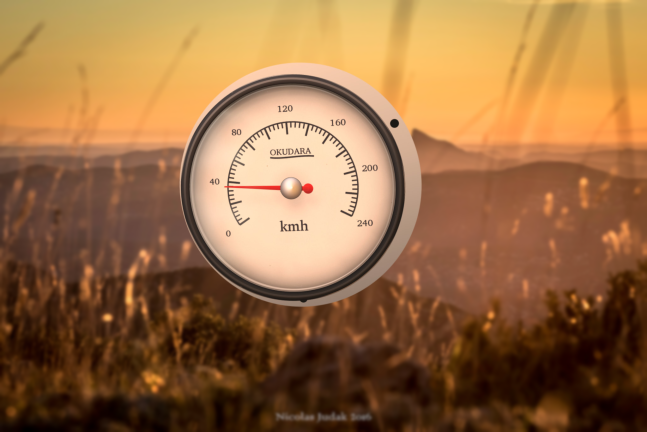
36
